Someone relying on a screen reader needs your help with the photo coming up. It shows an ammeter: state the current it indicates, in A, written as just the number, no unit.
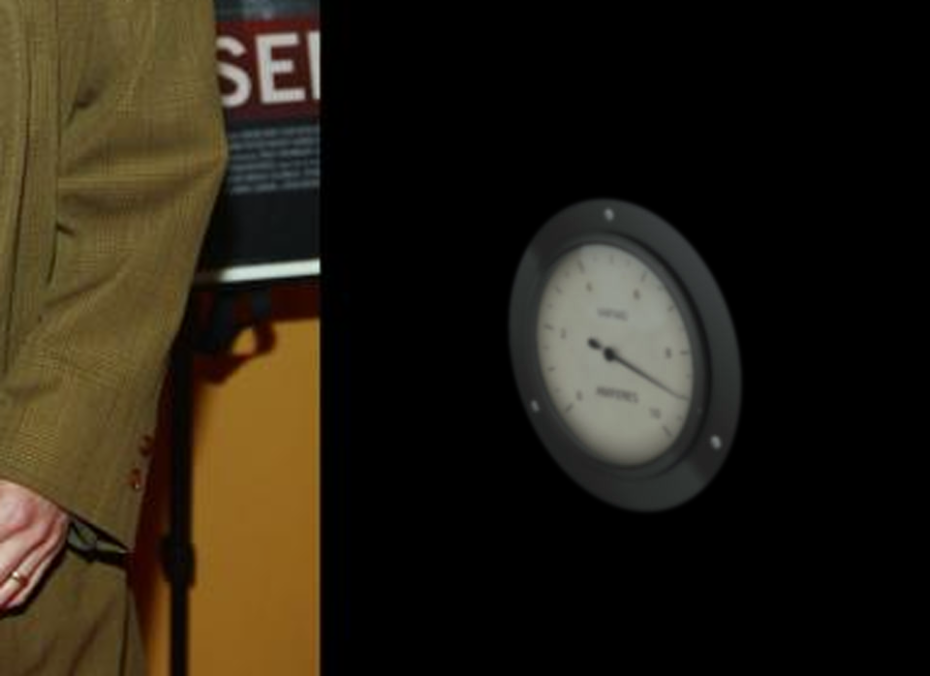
9
